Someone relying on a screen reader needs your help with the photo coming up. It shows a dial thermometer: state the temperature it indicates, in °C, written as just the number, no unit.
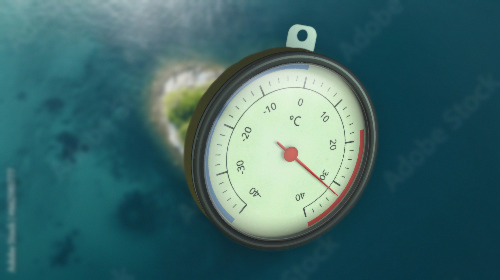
32
